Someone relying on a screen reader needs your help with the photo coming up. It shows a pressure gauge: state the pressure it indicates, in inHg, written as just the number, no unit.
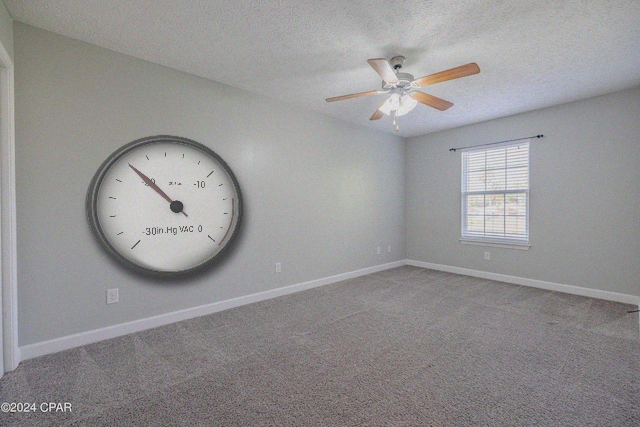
-20
